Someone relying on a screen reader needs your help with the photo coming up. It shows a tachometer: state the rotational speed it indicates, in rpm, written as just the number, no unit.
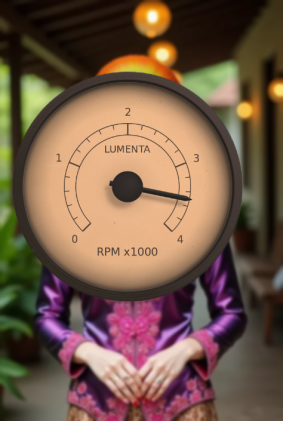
3500
